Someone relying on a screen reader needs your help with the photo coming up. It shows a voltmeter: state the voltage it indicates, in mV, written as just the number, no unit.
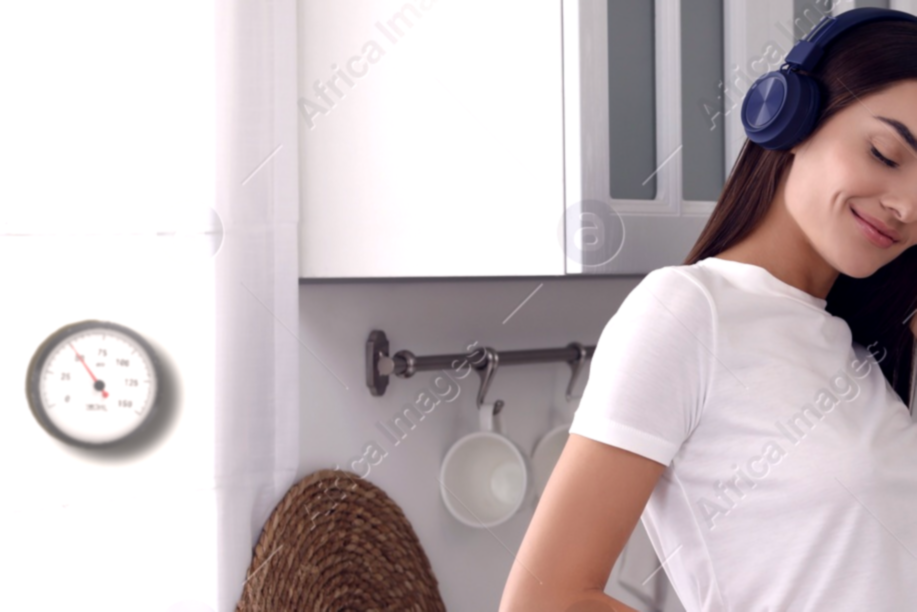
50
